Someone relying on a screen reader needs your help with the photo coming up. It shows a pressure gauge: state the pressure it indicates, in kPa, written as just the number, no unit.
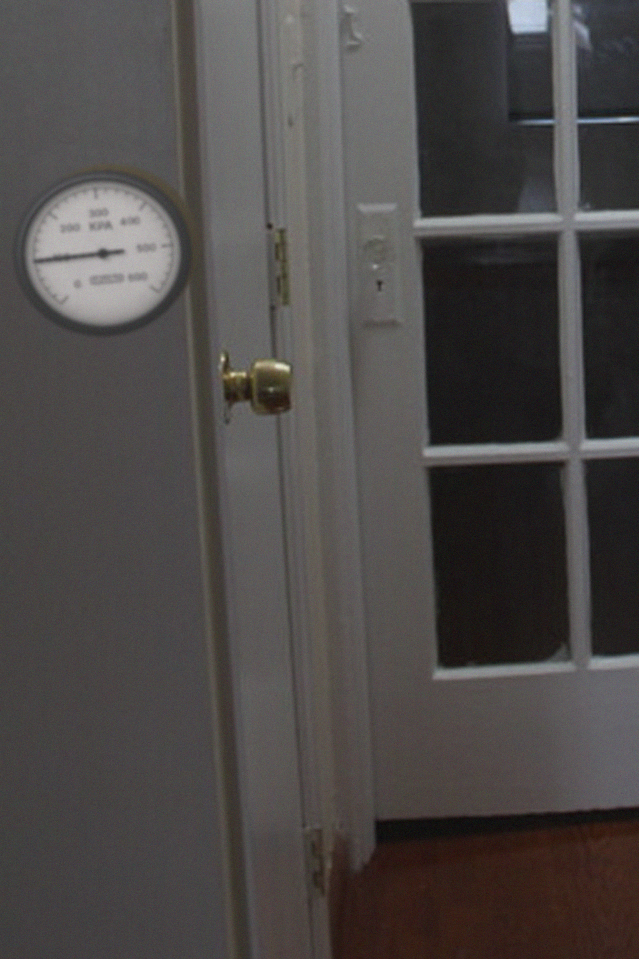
100
